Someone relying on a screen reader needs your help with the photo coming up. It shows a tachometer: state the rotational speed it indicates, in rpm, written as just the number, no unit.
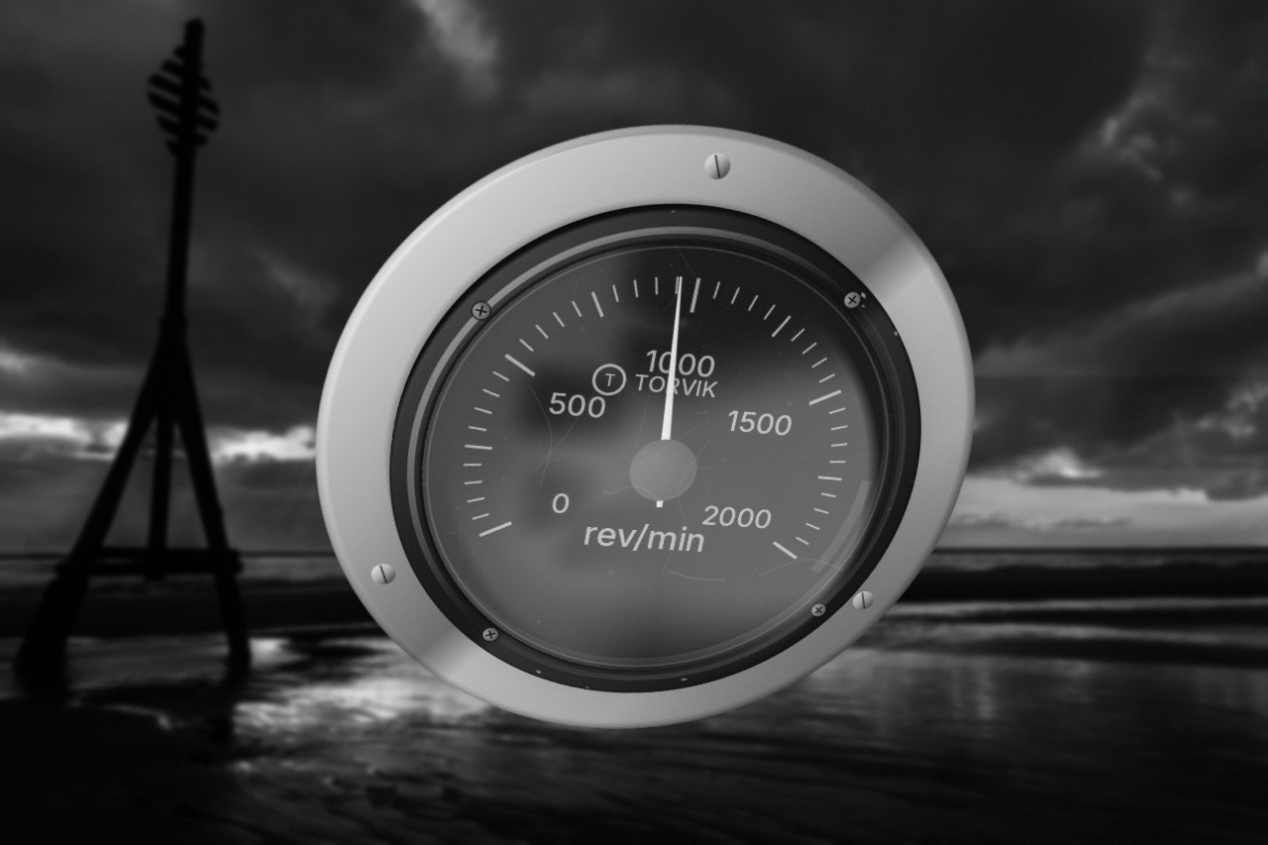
950
